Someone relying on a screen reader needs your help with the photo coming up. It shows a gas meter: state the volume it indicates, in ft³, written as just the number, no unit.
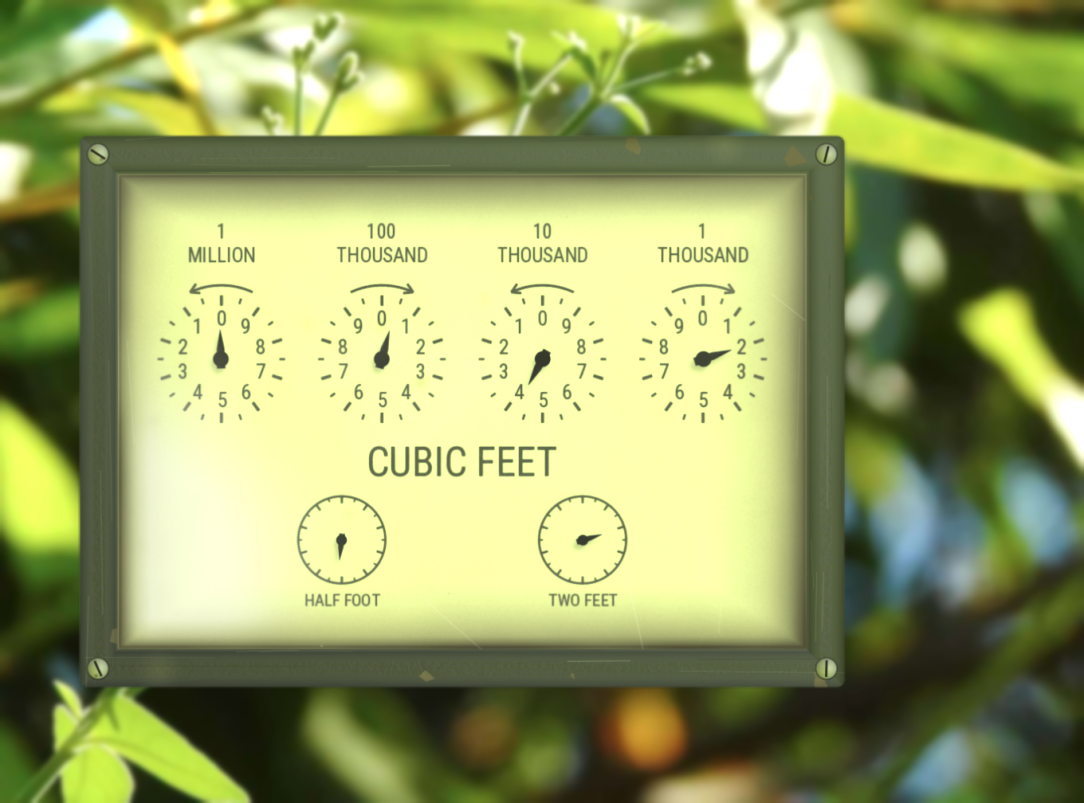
4200
